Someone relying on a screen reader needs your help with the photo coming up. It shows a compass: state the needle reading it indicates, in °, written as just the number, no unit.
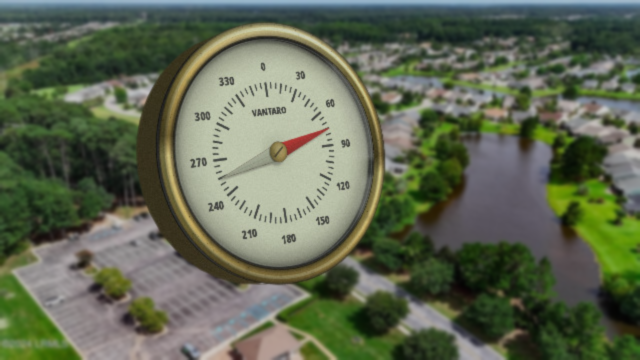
75
